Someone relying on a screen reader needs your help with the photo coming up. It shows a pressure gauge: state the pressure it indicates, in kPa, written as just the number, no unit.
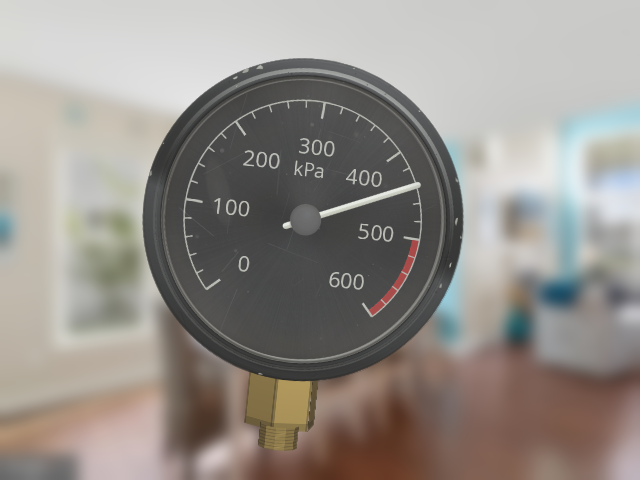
440
